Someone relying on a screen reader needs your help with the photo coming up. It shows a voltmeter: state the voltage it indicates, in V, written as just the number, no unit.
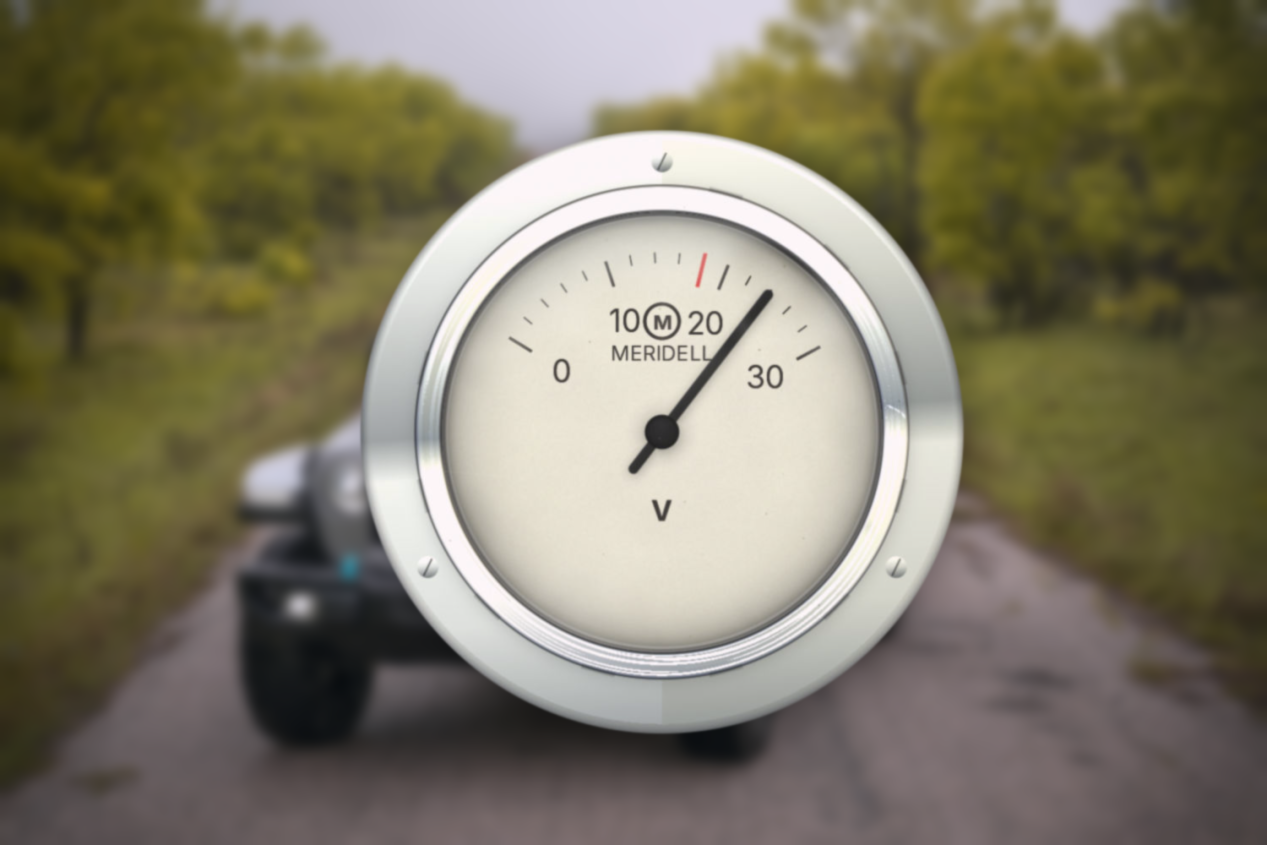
24
